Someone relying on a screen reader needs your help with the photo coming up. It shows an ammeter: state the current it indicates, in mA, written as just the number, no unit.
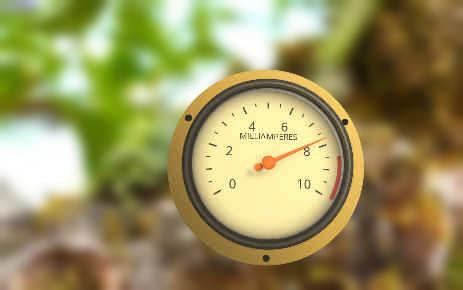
7.75
